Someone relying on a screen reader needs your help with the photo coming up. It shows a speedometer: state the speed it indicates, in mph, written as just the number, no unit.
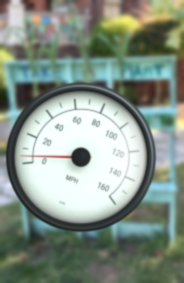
5
